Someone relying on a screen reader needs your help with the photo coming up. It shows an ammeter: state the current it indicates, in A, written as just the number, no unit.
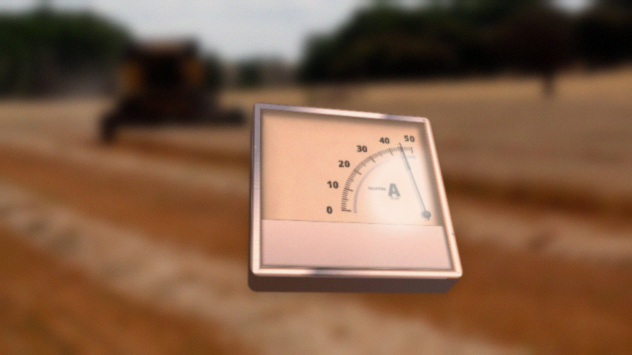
45
